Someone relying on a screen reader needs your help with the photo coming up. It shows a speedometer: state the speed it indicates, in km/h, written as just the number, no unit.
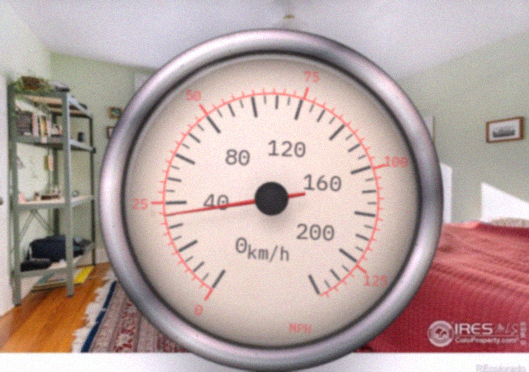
35
